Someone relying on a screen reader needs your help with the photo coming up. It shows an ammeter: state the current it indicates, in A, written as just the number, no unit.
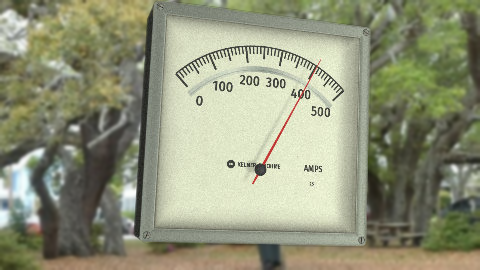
400
